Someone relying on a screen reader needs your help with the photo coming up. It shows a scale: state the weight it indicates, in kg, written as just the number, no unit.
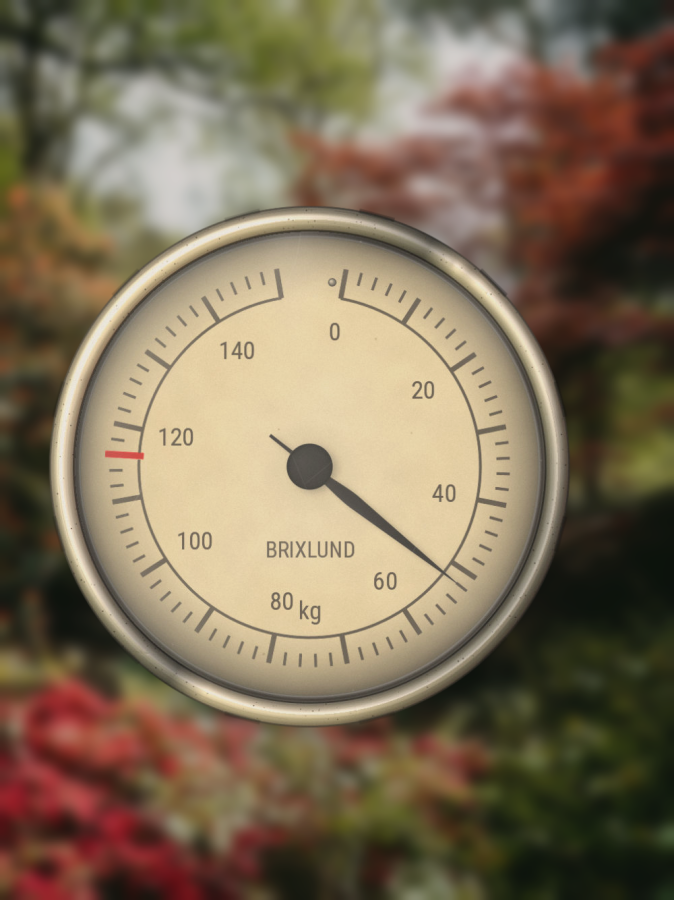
52
